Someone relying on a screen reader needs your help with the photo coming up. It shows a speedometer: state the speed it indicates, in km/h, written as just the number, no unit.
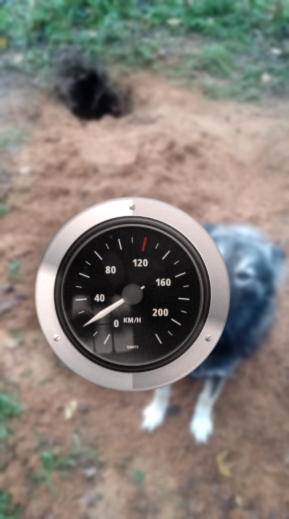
20
